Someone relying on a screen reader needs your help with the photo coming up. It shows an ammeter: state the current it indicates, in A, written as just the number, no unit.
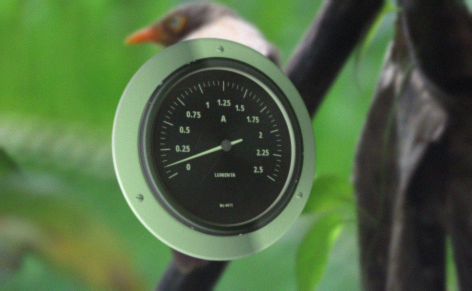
0.1
